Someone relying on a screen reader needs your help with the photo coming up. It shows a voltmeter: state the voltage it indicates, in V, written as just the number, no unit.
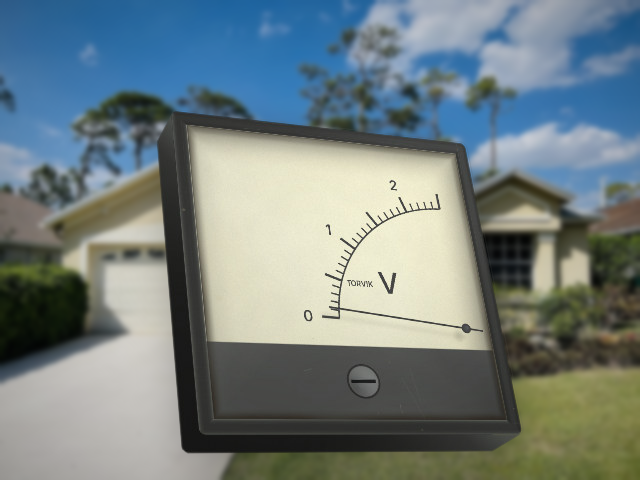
0.1
